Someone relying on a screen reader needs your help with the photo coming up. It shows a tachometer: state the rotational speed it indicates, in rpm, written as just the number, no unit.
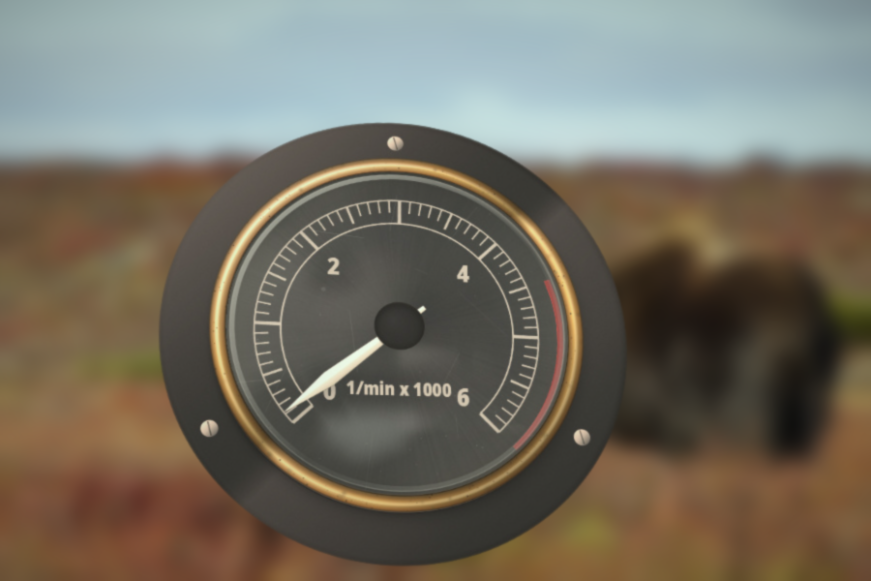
100
